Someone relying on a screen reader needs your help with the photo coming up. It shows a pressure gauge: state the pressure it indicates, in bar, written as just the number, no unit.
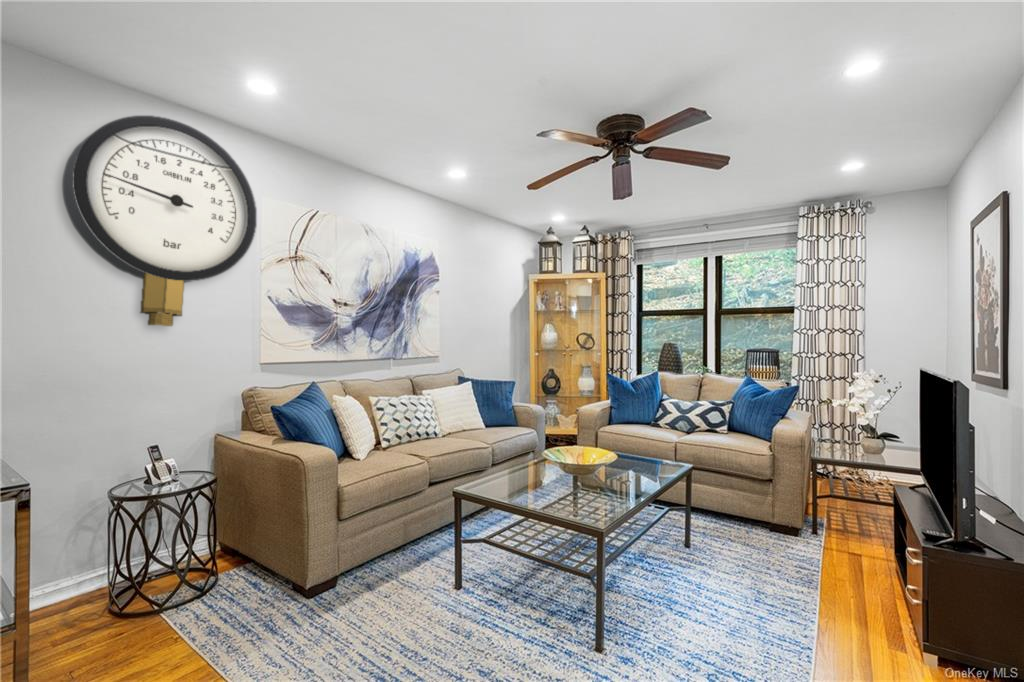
0.6
